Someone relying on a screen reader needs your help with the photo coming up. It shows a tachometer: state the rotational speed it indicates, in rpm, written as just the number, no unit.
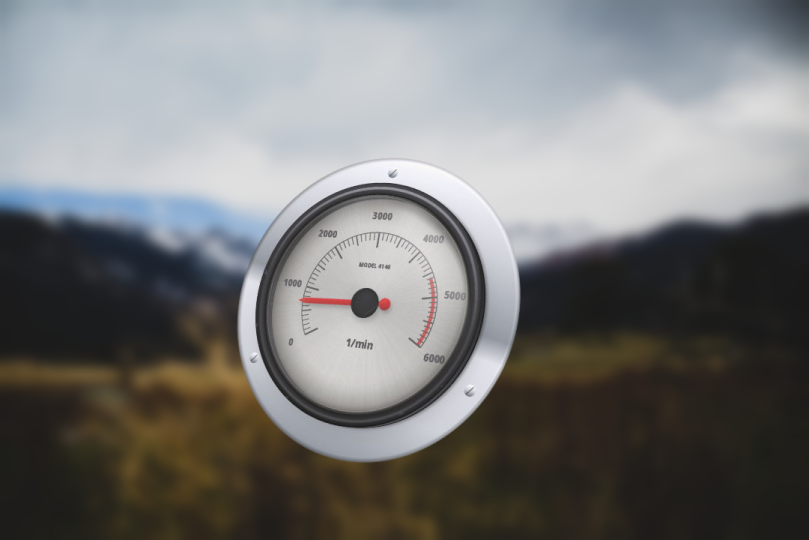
700
